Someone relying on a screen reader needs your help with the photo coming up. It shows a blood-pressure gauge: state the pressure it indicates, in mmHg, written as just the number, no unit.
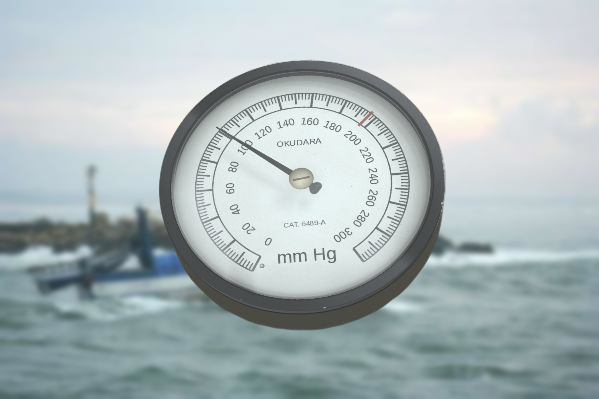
100
